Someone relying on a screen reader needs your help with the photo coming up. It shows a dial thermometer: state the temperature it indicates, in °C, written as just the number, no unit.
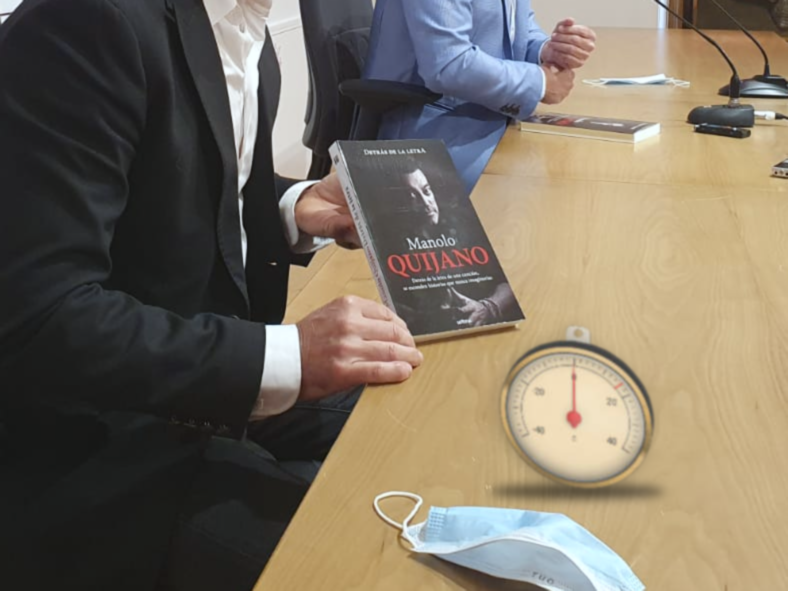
0
